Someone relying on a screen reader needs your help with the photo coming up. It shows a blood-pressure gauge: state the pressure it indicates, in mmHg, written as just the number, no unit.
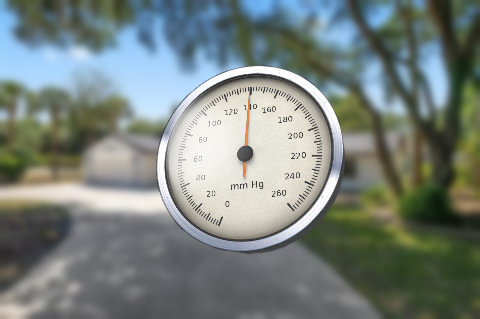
140
